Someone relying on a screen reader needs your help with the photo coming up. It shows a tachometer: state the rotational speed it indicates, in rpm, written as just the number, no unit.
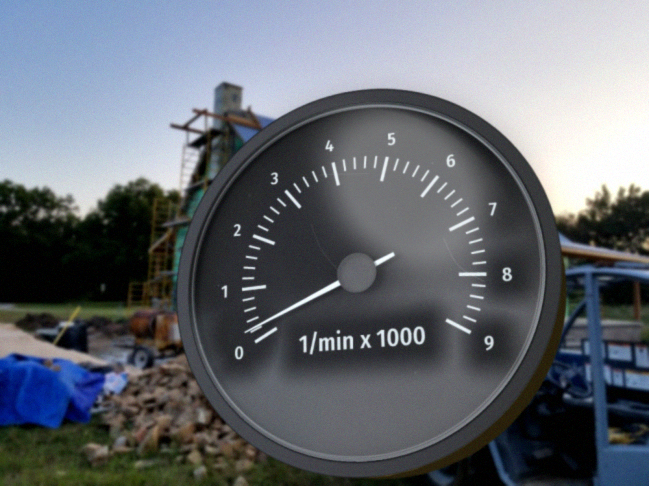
200
